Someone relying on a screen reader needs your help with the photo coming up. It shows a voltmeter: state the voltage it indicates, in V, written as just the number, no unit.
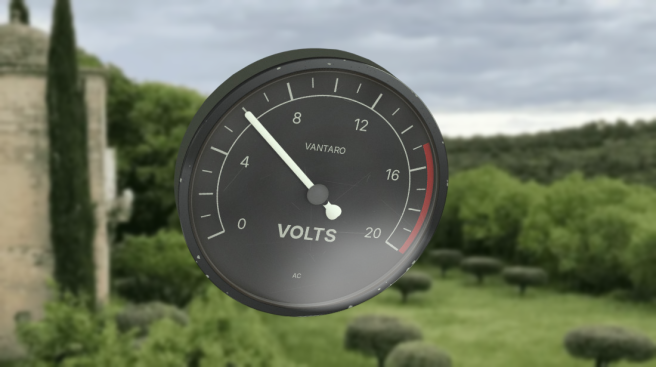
6
